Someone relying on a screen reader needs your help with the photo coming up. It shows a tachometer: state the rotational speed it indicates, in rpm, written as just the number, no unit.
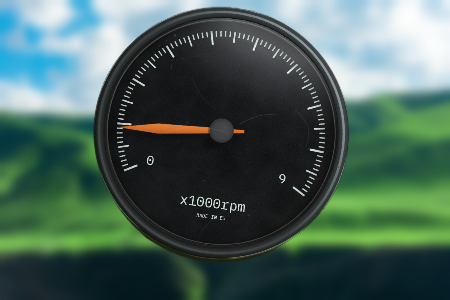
900
